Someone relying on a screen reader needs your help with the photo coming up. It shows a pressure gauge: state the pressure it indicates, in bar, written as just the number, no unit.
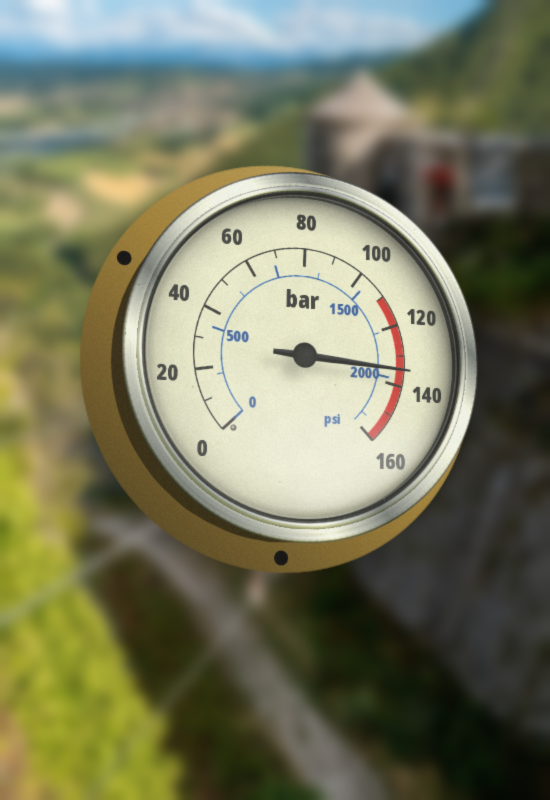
135
